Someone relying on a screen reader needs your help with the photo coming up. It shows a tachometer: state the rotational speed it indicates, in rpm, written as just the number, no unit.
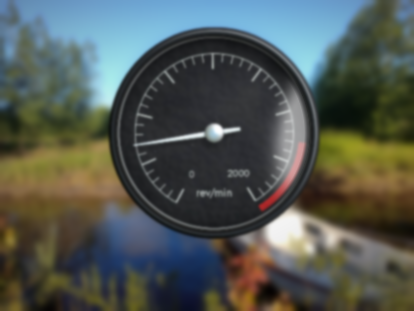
350
